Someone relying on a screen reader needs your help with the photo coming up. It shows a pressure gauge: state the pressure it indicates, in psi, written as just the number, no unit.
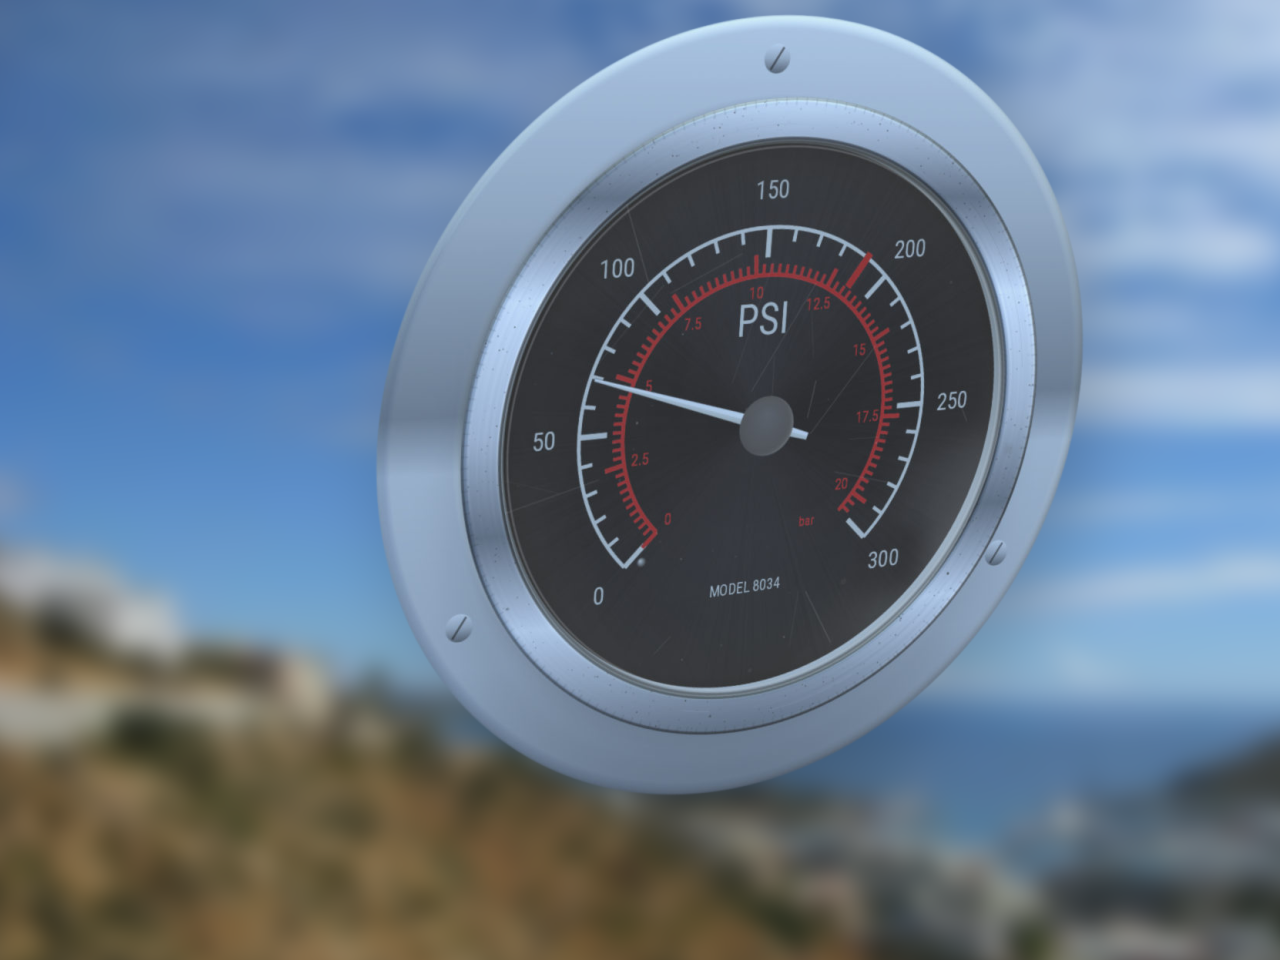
70
